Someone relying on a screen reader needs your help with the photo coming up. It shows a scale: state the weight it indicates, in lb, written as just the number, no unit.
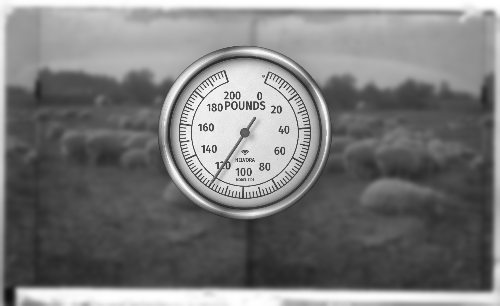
120
